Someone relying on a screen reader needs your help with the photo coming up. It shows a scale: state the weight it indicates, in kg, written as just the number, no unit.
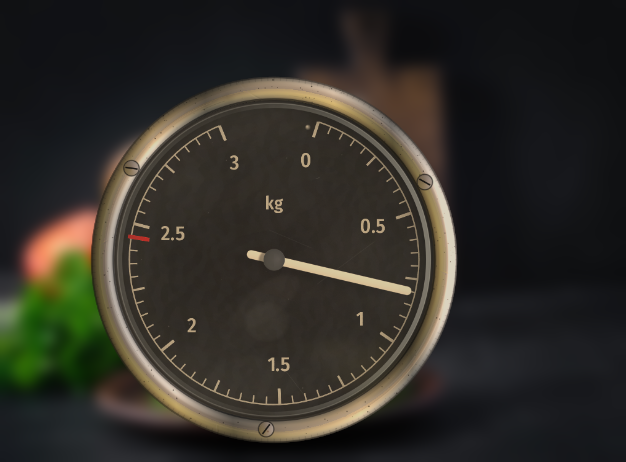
0.8
